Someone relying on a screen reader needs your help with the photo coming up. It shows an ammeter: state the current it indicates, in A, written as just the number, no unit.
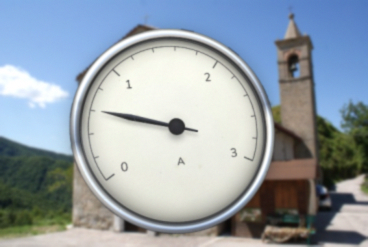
0.6
